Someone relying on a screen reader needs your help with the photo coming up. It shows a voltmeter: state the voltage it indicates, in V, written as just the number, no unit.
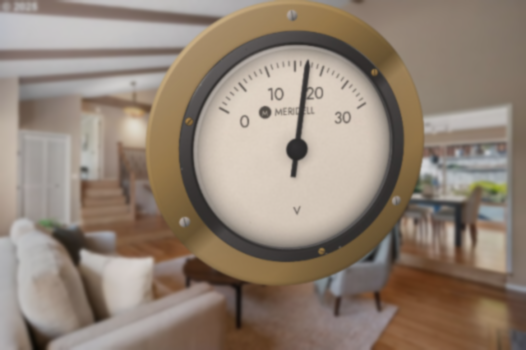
17
